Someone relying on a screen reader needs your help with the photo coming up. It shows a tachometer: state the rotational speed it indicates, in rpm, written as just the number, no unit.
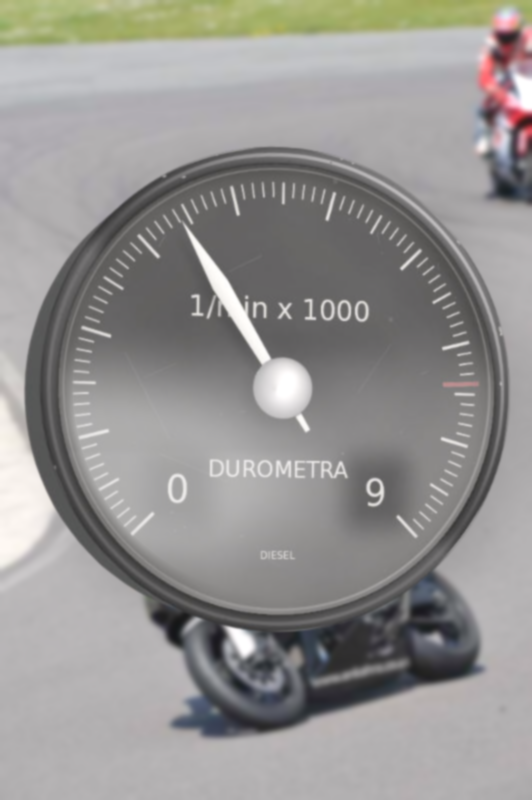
3400
